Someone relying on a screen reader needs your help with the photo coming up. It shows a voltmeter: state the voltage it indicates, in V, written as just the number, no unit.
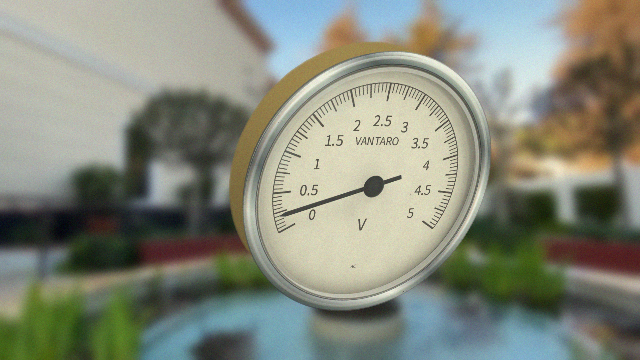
0.25
